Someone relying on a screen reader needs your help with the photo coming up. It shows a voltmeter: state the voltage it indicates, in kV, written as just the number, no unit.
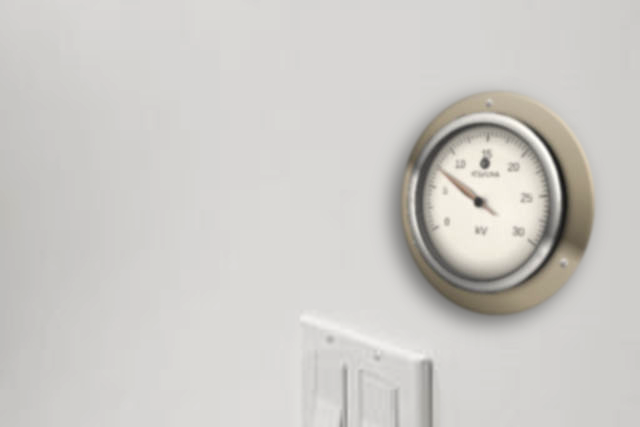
7.5
